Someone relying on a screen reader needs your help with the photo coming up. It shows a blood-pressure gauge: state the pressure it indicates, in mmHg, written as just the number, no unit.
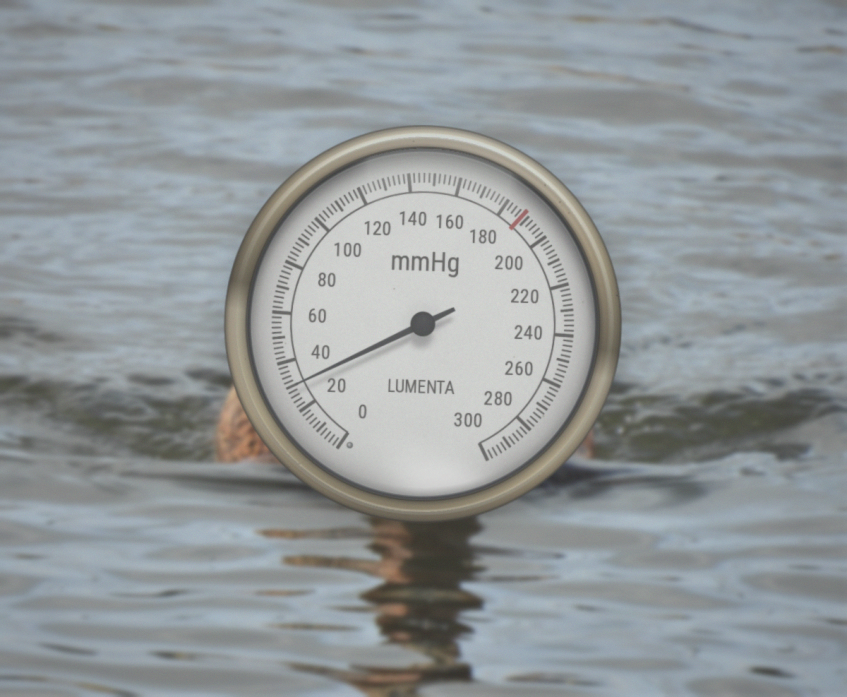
30
